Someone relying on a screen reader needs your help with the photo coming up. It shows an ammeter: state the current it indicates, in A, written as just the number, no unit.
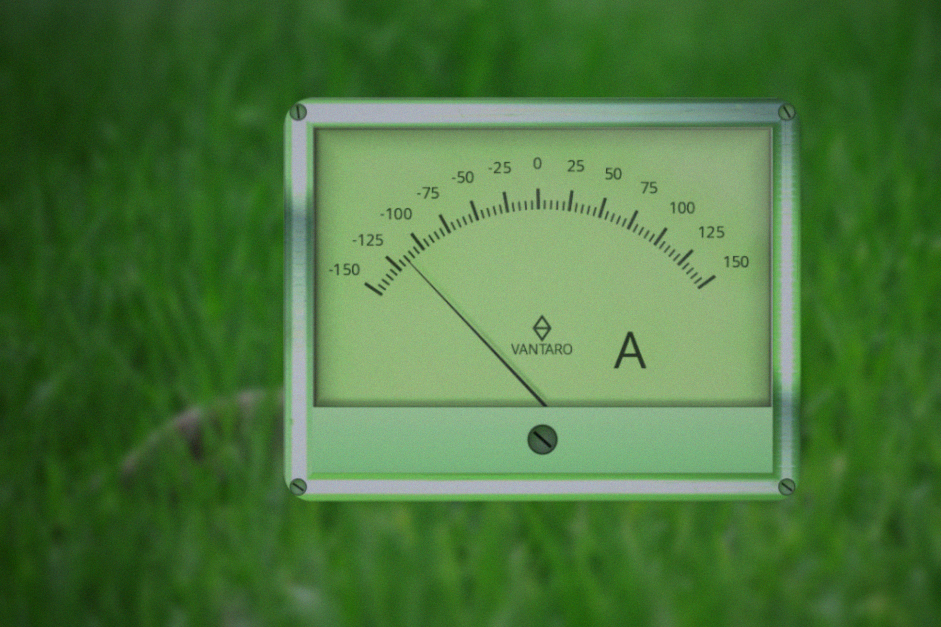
-115
